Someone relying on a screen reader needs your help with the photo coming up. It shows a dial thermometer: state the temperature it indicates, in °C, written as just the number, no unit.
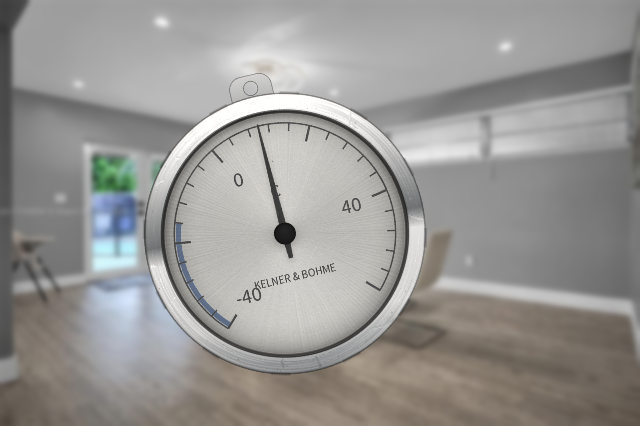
10
